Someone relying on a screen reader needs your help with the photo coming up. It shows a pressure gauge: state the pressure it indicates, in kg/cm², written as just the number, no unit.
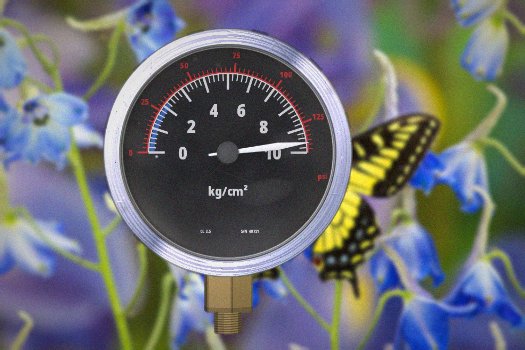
9.6
